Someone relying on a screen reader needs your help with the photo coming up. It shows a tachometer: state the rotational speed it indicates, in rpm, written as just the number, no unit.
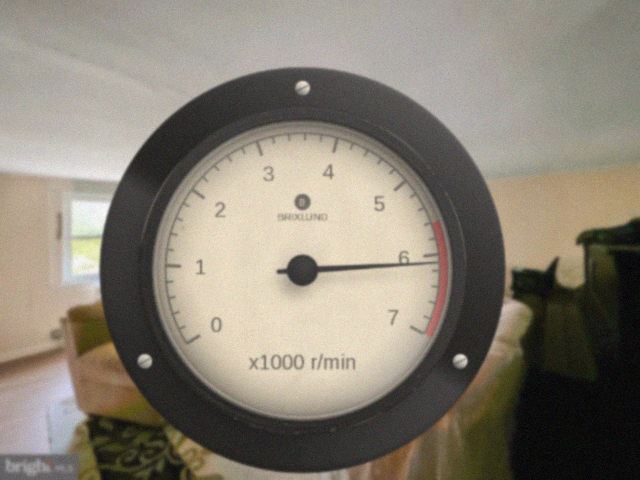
6100
